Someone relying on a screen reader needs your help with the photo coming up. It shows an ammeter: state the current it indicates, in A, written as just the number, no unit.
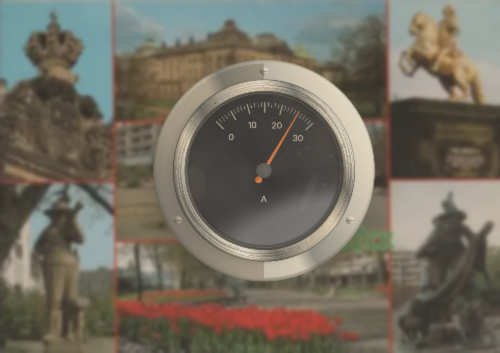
25
